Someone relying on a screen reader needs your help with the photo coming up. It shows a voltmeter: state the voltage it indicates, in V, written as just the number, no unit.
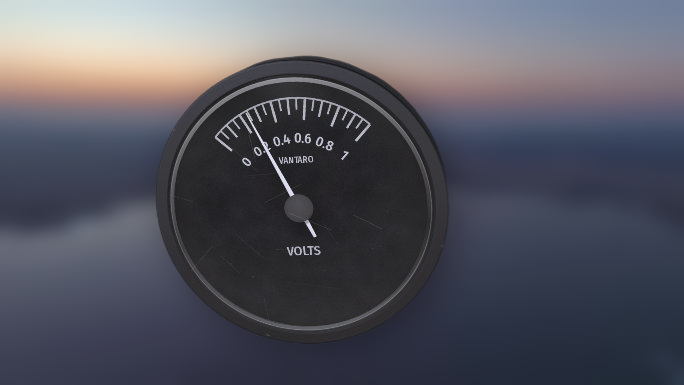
0.25
